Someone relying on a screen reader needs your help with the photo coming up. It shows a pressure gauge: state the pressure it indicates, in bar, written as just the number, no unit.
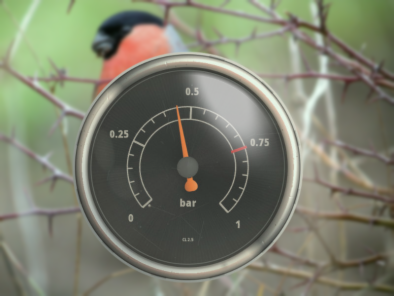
0.45
